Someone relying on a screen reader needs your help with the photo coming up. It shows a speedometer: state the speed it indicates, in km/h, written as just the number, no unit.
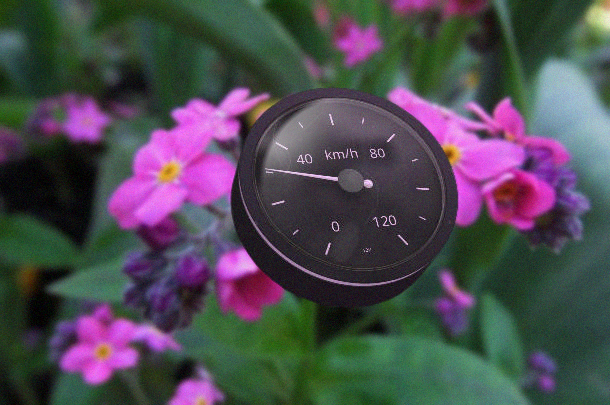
30
